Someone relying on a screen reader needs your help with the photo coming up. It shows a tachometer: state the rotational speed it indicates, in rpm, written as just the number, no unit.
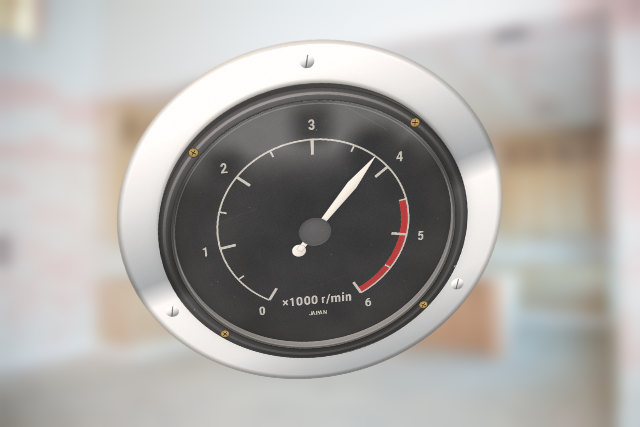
3750
